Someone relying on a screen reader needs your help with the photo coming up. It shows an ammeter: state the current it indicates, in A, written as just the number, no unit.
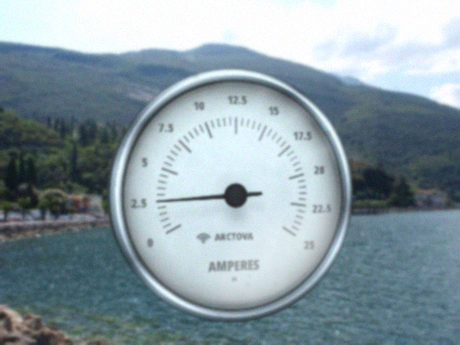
2.5
